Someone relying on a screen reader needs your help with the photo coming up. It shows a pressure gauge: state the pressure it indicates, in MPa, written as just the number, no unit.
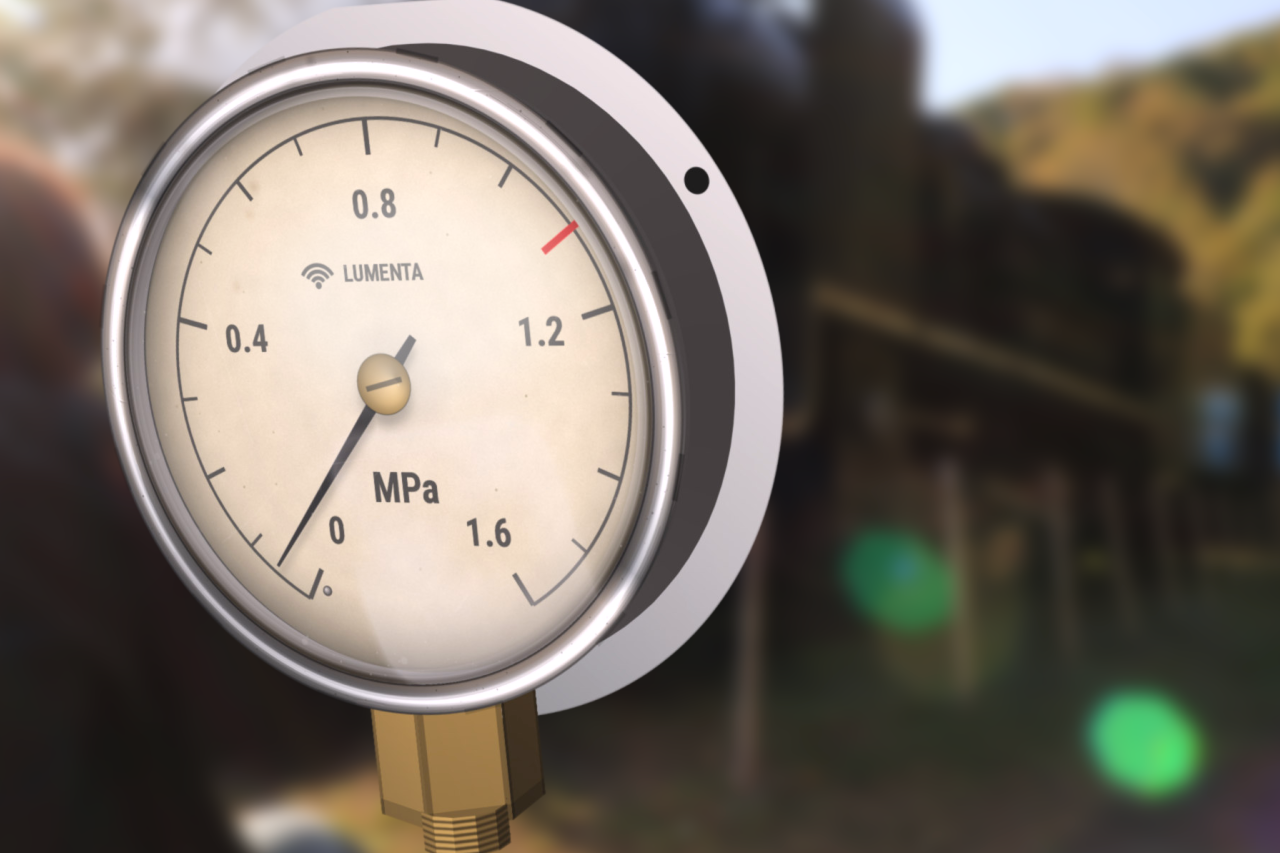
0.05
